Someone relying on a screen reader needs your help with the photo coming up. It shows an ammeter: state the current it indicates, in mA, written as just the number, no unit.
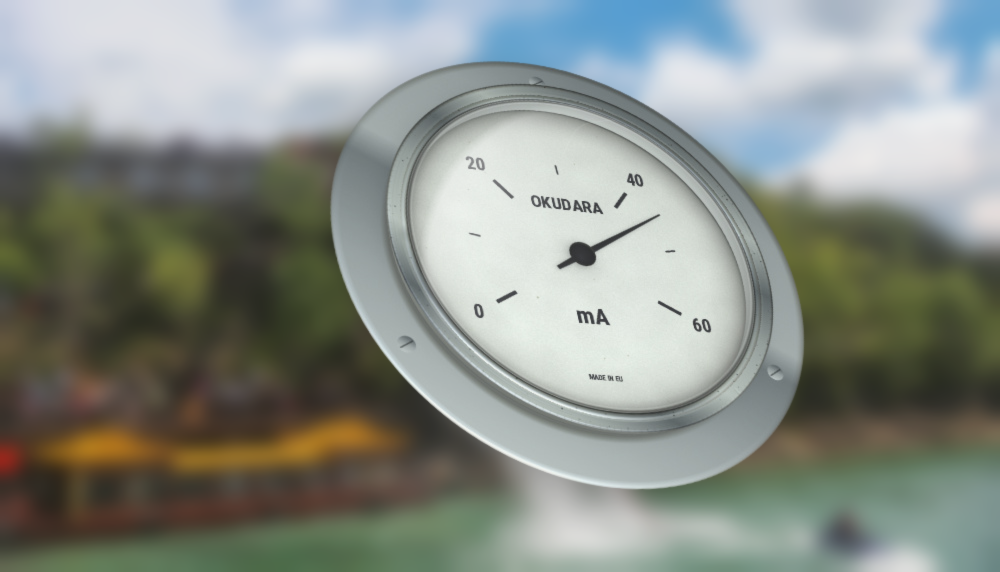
45
